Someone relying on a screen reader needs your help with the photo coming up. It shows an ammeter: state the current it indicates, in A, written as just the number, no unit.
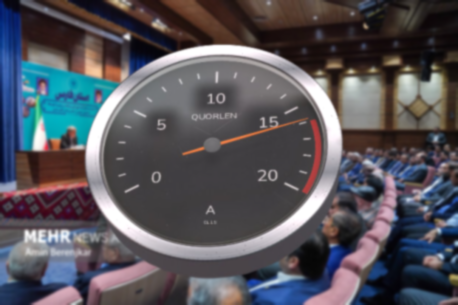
16
